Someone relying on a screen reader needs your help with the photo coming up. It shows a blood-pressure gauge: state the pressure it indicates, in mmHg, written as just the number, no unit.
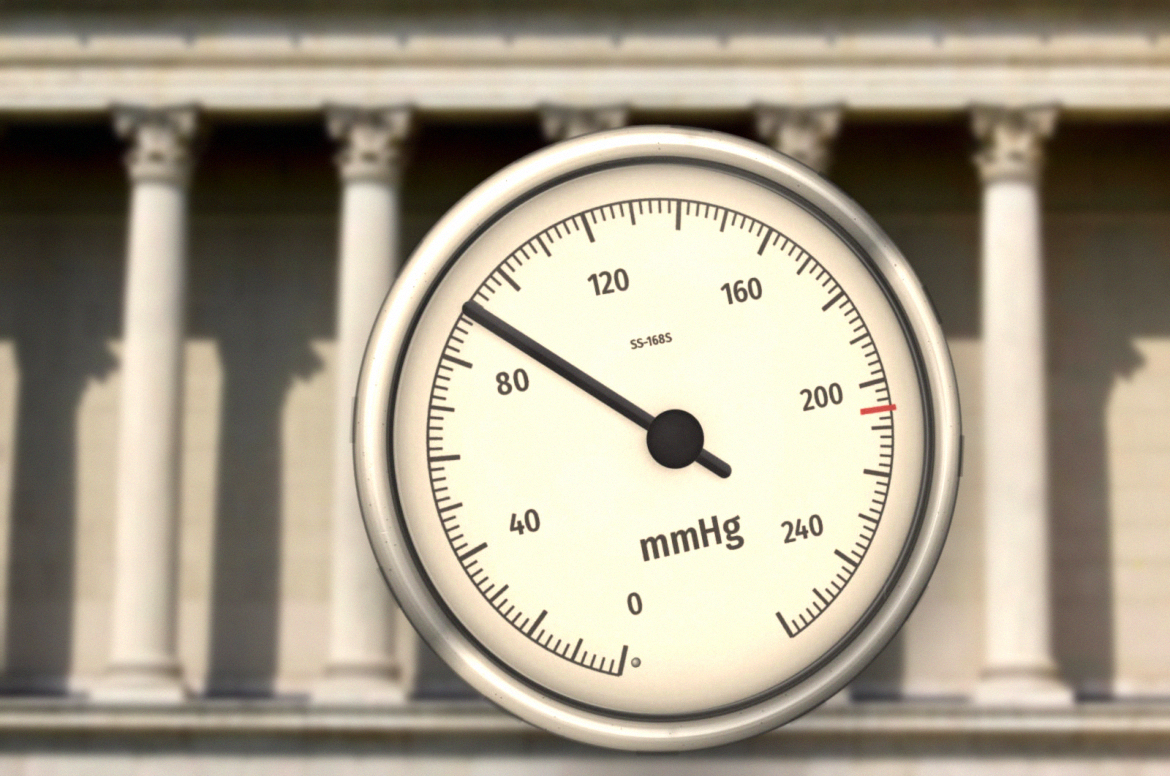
90
